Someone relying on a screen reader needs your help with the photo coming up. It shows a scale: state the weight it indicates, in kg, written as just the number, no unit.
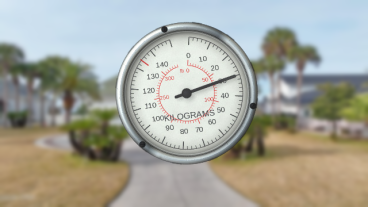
30
